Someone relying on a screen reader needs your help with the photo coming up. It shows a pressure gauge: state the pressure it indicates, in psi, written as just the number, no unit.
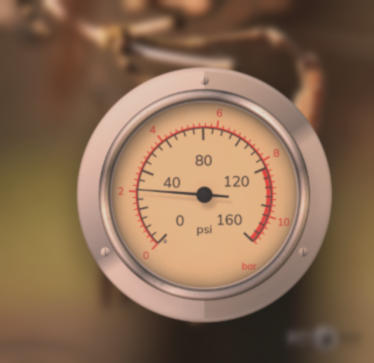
30
